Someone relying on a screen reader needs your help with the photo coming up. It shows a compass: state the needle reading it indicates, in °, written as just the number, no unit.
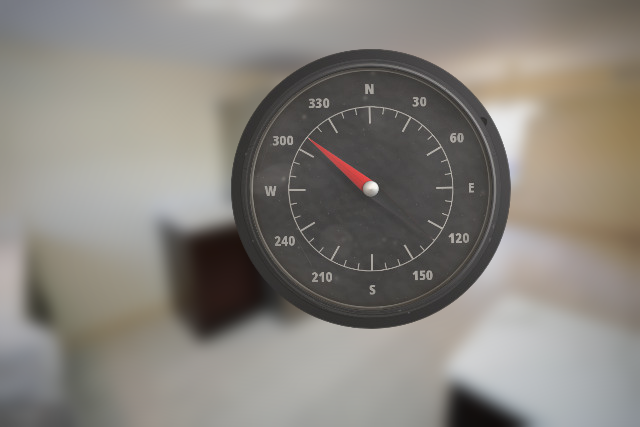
310
